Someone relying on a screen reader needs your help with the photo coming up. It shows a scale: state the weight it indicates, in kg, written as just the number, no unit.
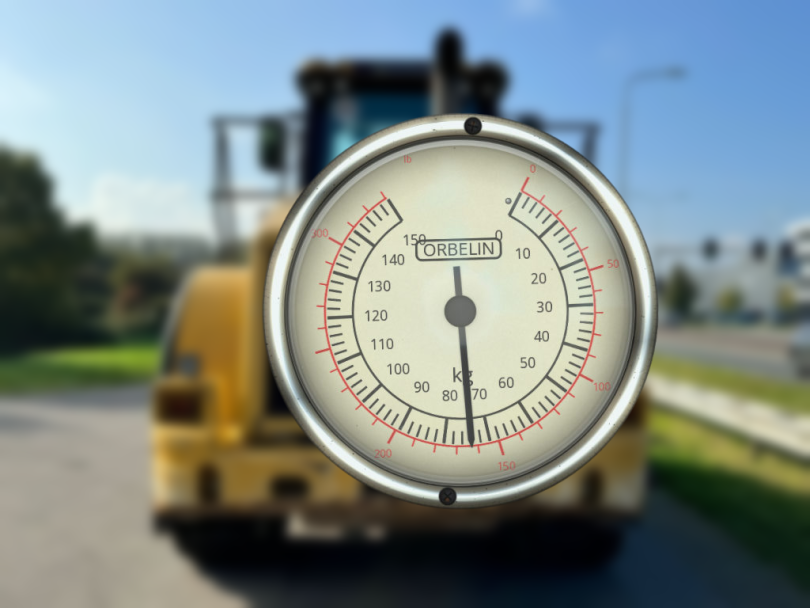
74
